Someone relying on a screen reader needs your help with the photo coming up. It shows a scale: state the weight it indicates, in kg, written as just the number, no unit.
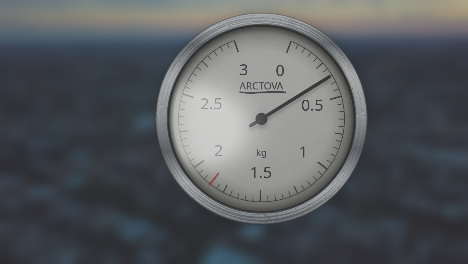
0.35
